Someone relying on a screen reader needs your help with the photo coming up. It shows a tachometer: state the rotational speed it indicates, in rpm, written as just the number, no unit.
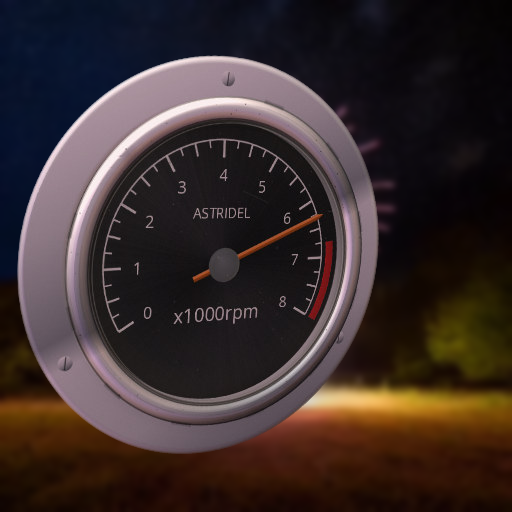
6250
